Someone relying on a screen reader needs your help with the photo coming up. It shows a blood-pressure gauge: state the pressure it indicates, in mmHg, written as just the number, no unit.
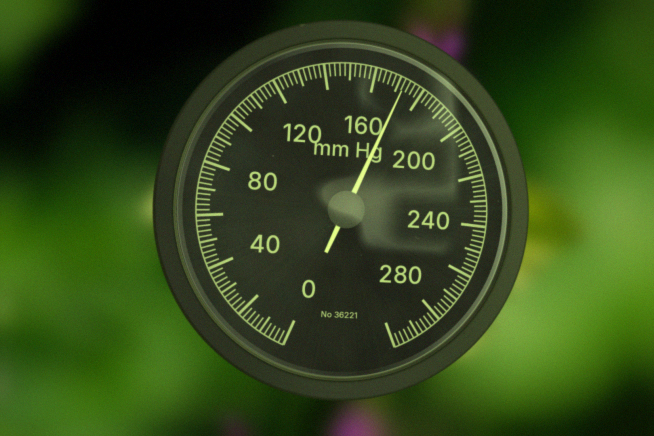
172
